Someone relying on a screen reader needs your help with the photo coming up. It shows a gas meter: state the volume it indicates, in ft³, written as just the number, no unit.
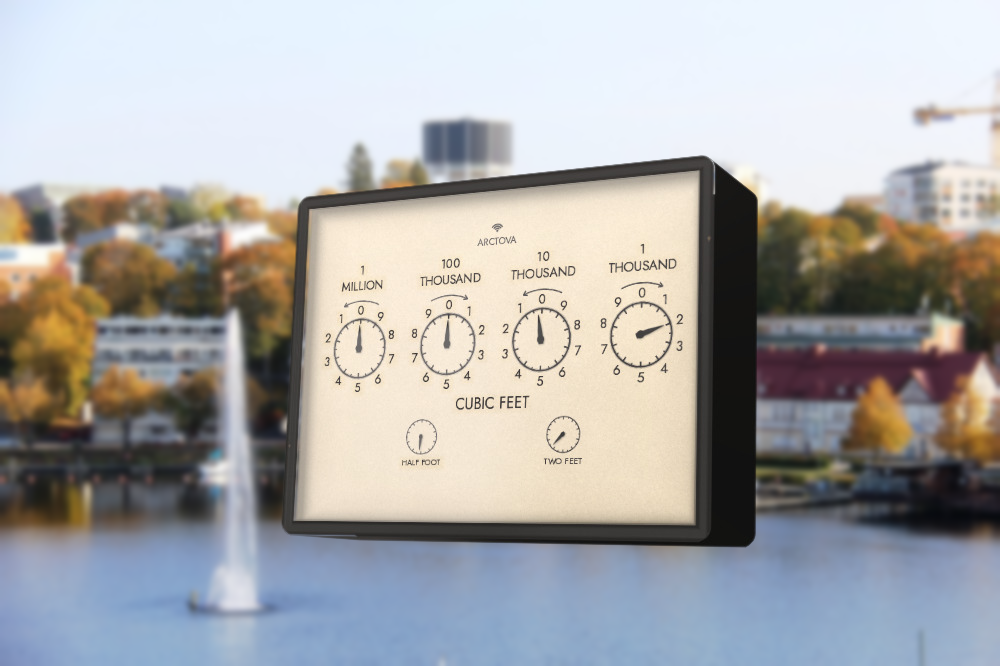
200
